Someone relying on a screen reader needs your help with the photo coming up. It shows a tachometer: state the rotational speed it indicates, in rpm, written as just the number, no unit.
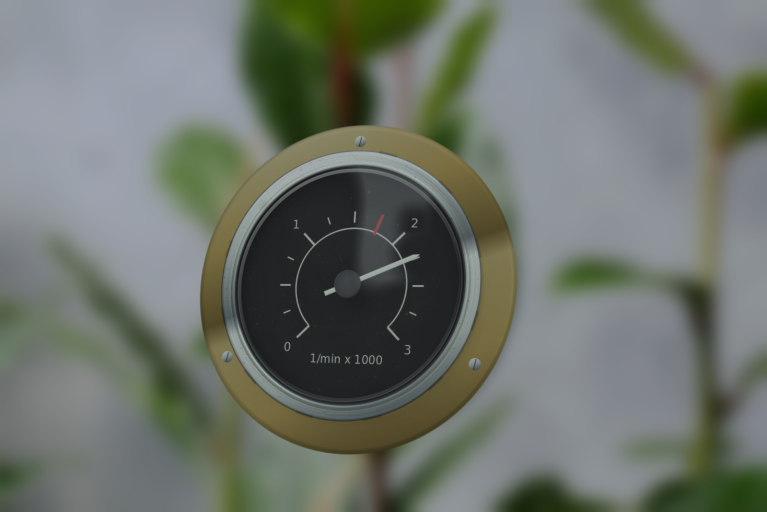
2250
